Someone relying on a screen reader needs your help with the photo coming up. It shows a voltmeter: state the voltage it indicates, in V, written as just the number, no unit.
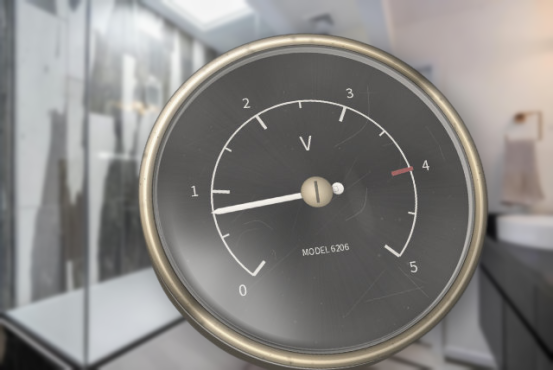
0.75
